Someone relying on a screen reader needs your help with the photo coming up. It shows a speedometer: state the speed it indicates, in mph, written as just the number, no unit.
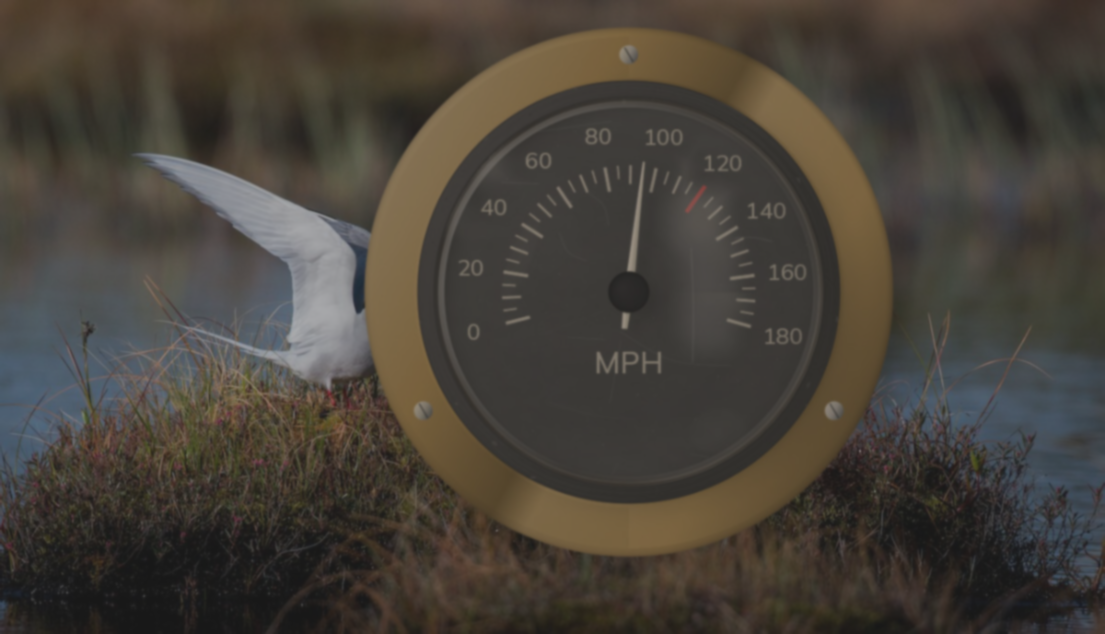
95
